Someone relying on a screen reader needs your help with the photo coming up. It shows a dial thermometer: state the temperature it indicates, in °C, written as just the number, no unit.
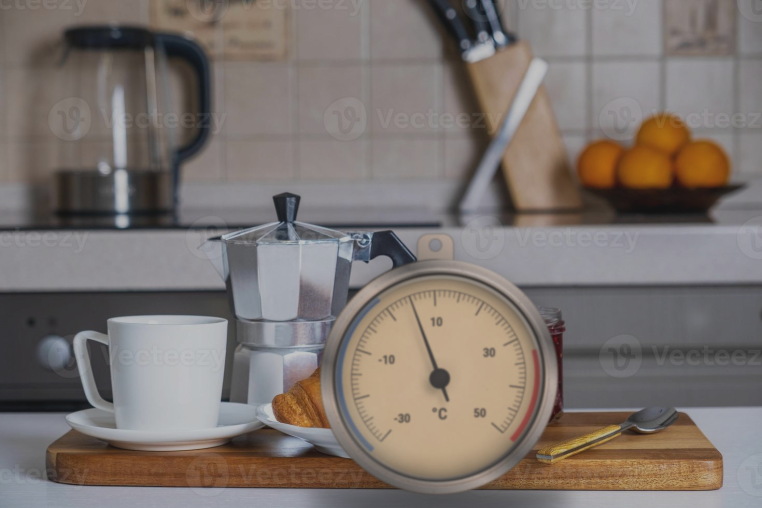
5
